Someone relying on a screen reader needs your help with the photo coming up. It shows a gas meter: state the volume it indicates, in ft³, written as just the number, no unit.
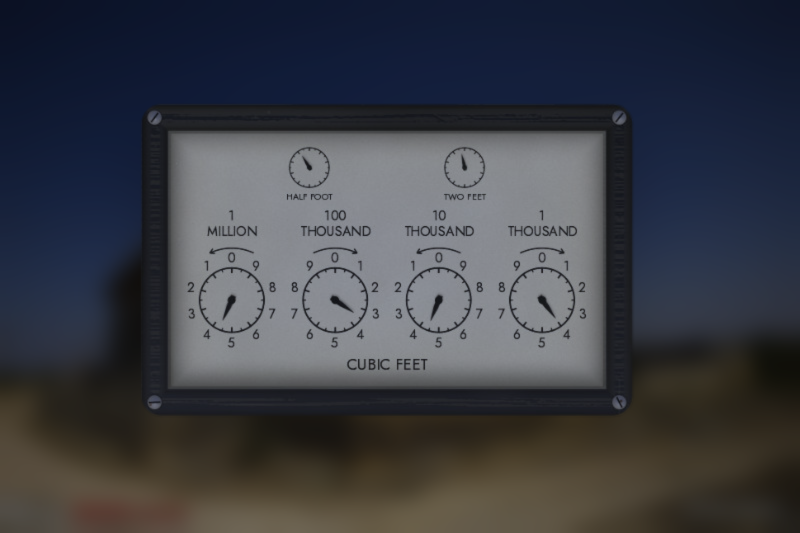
434400
